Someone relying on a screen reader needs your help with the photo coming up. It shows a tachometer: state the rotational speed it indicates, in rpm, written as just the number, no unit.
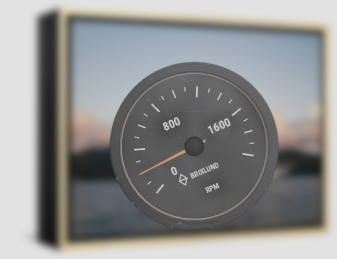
200
